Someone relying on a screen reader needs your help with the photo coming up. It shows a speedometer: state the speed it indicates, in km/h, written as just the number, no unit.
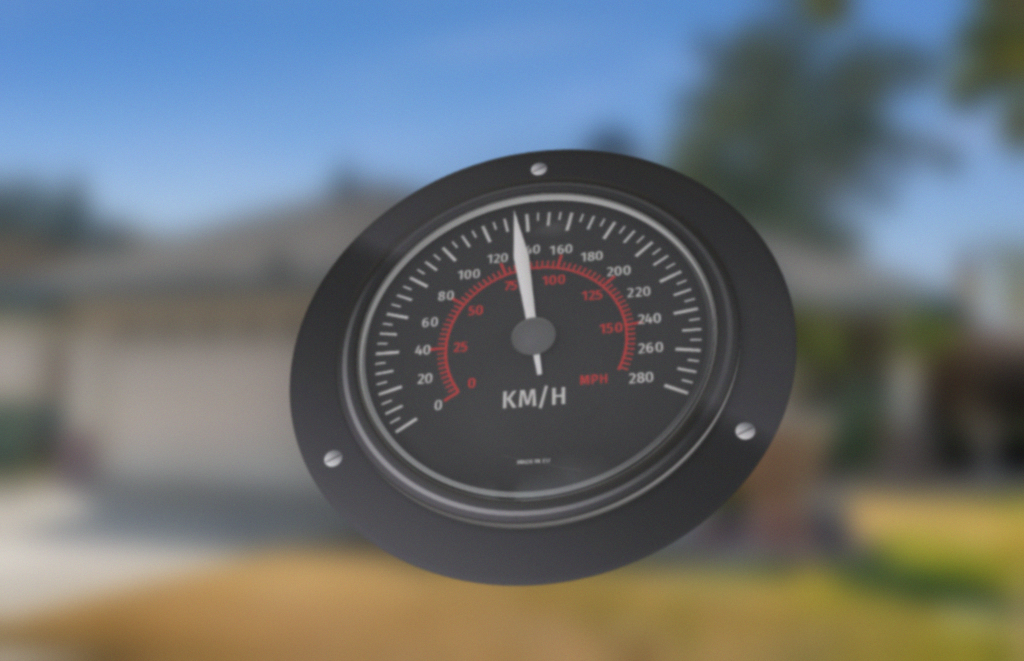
135
